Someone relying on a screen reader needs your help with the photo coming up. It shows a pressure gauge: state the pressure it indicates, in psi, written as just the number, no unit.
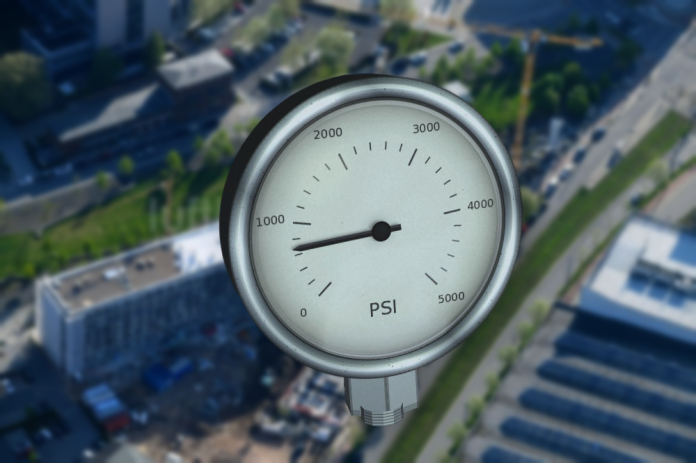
700
